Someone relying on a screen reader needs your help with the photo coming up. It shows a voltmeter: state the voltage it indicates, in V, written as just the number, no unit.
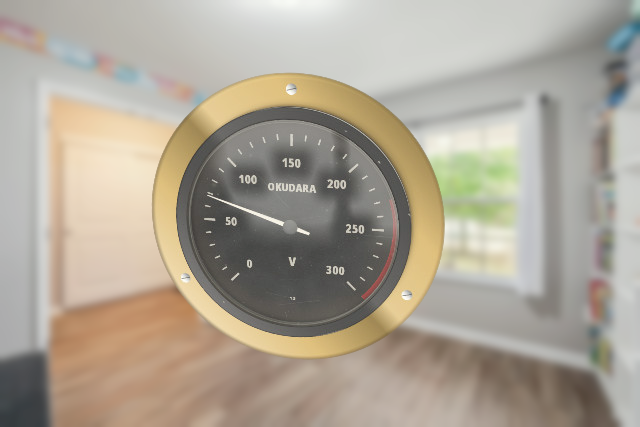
70
